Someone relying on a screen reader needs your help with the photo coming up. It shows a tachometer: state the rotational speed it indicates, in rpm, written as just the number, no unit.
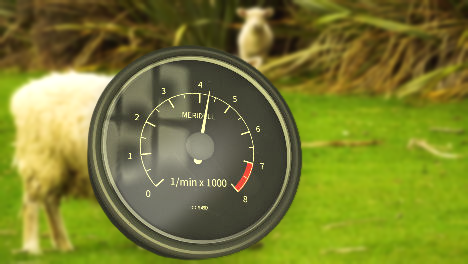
4250
